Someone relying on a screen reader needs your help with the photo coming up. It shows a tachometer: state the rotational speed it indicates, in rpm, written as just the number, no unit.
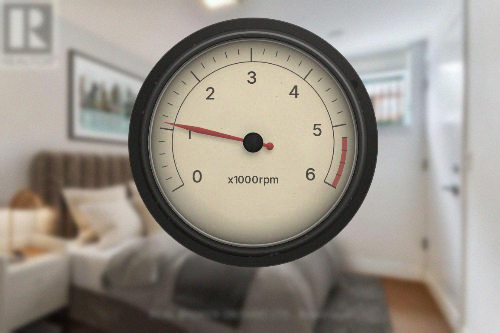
1100
